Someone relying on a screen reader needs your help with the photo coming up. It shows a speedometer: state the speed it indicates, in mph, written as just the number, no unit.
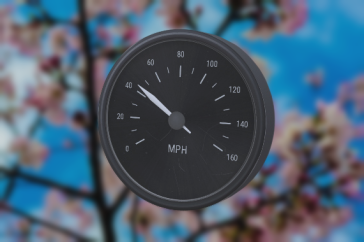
45
